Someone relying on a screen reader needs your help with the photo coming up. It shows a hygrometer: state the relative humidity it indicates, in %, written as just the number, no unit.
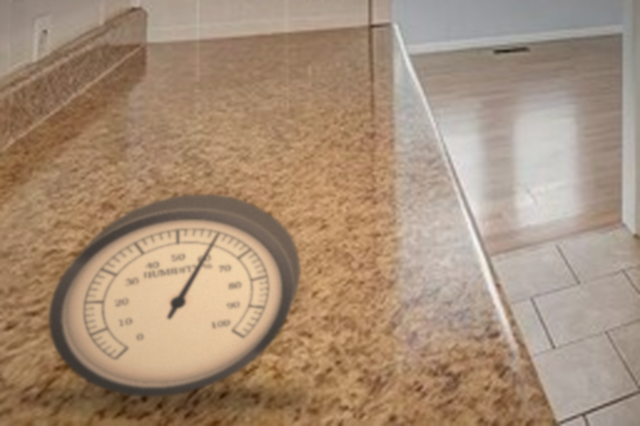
60
